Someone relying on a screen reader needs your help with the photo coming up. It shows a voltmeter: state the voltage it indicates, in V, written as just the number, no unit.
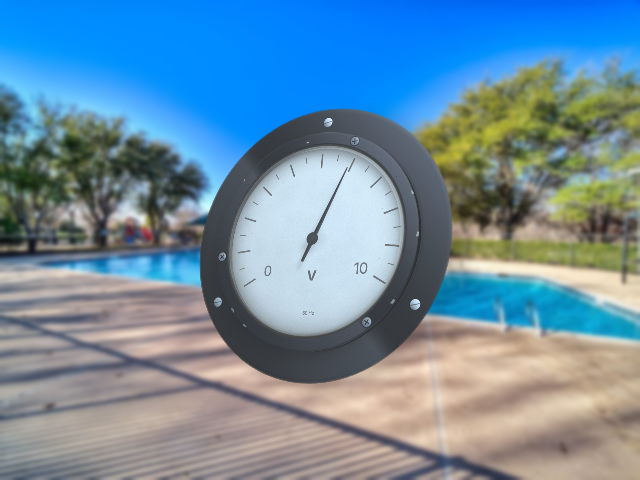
6
